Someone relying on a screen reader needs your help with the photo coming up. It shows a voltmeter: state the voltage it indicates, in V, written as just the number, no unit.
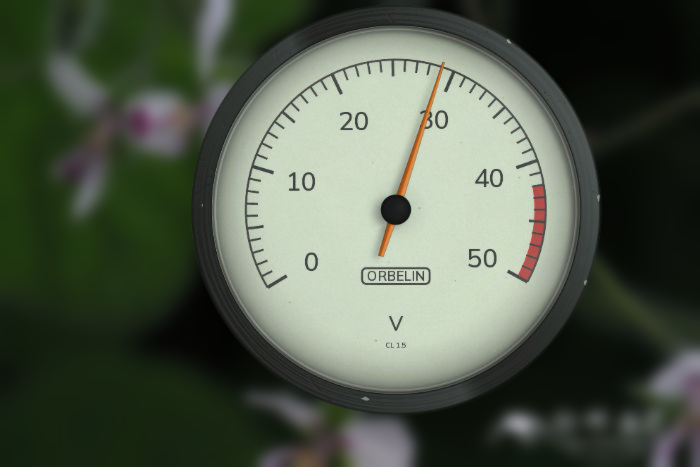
29
